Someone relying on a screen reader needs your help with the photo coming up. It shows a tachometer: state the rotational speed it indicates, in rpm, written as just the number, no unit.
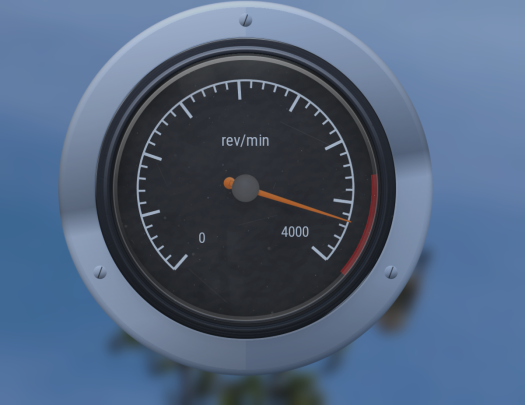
3650
